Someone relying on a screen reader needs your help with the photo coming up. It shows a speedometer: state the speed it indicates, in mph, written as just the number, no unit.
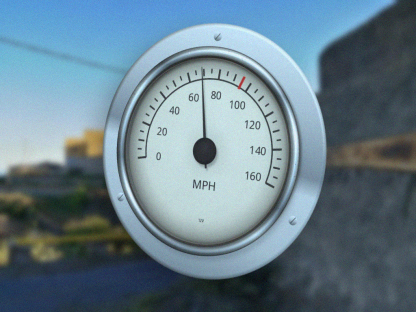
70
